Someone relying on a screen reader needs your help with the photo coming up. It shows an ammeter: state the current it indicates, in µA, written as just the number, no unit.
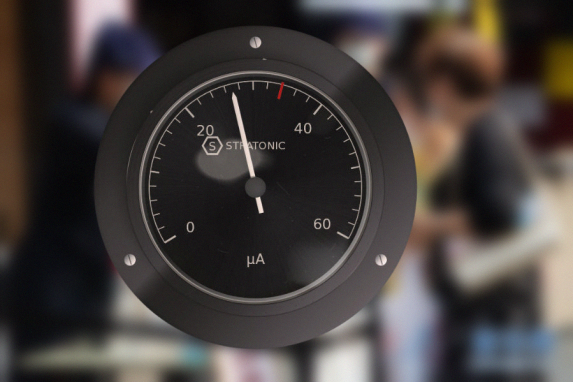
27
